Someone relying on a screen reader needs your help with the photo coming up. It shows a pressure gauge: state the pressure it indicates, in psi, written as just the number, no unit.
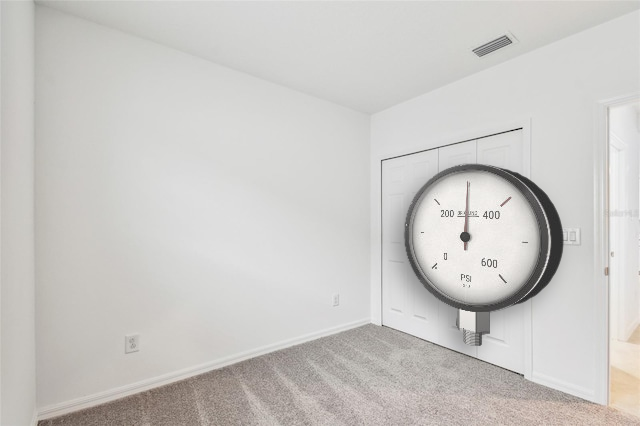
300
